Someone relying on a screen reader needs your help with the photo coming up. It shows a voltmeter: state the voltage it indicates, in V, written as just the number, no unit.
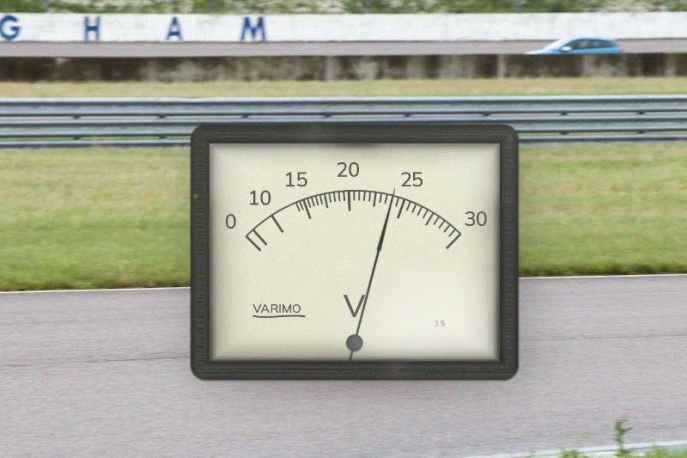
24
